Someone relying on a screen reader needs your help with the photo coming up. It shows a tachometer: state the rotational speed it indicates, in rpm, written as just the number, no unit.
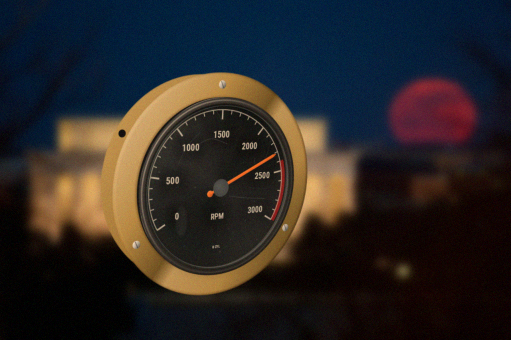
2300
